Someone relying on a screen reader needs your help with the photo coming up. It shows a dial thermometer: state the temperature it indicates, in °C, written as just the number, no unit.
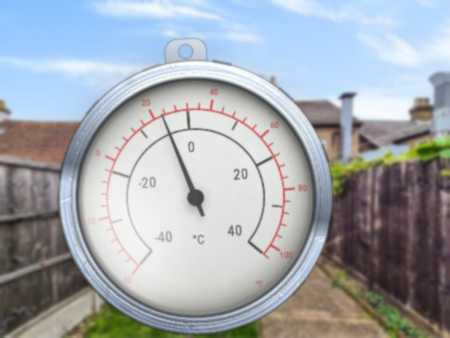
-5
